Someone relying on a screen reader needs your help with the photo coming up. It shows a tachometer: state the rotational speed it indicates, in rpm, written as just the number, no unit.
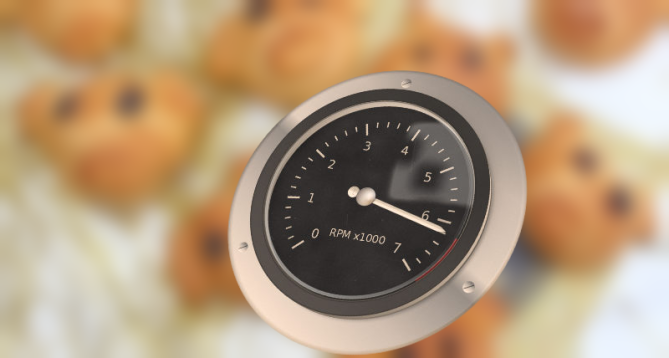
6200
